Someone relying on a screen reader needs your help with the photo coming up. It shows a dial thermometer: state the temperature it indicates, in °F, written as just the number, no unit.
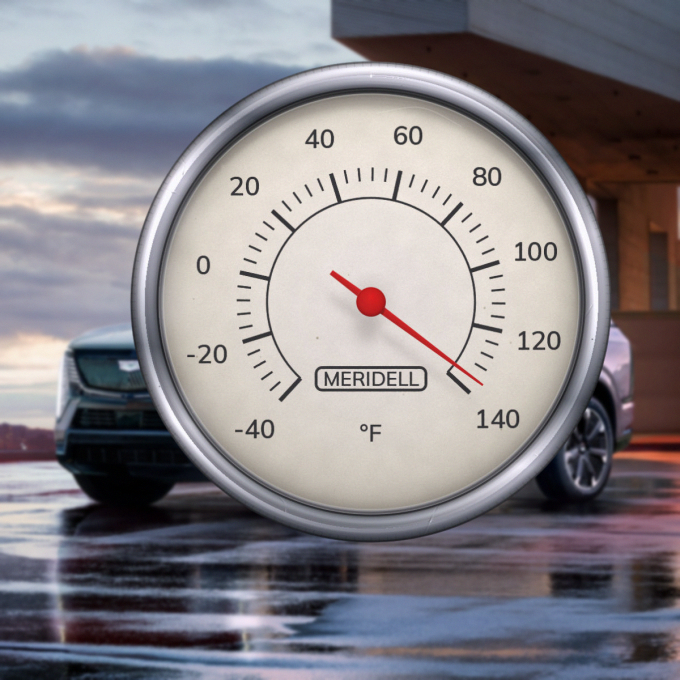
136
